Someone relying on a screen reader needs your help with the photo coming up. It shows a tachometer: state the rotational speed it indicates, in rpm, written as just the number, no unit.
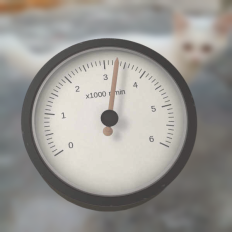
3300
